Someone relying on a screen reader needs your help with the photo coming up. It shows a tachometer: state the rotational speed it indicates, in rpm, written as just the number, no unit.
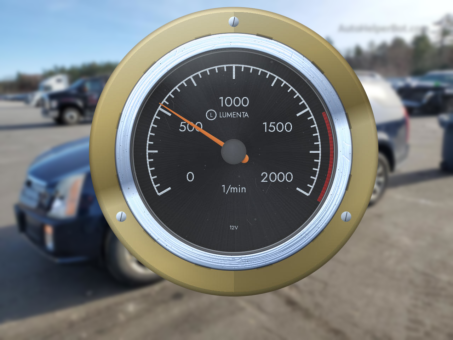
525
